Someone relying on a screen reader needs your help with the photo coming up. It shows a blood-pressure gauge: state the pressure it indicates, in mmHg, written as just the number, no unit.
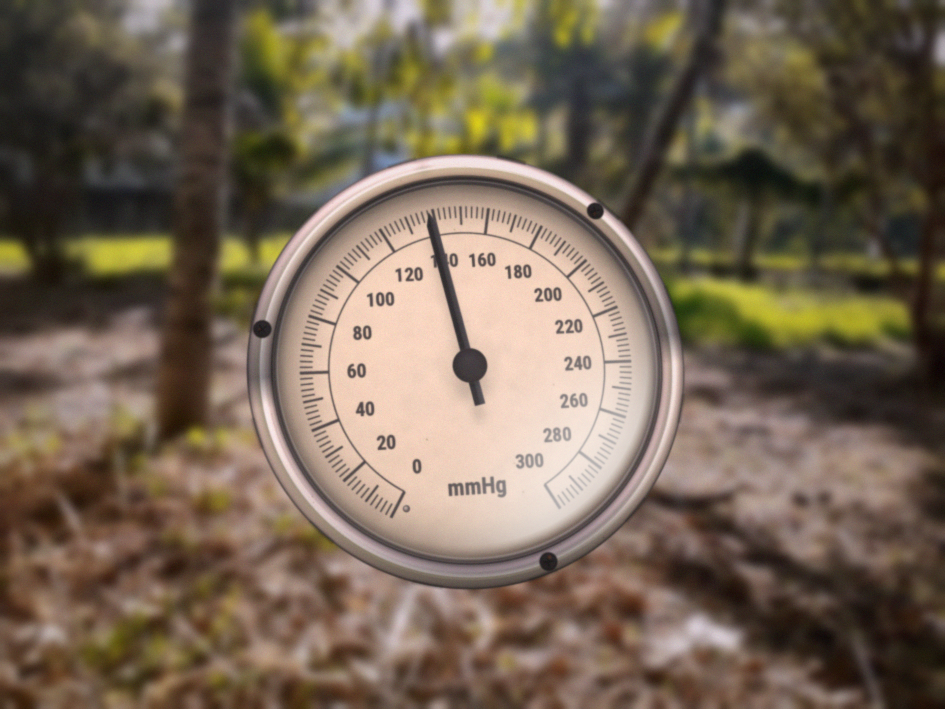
138
